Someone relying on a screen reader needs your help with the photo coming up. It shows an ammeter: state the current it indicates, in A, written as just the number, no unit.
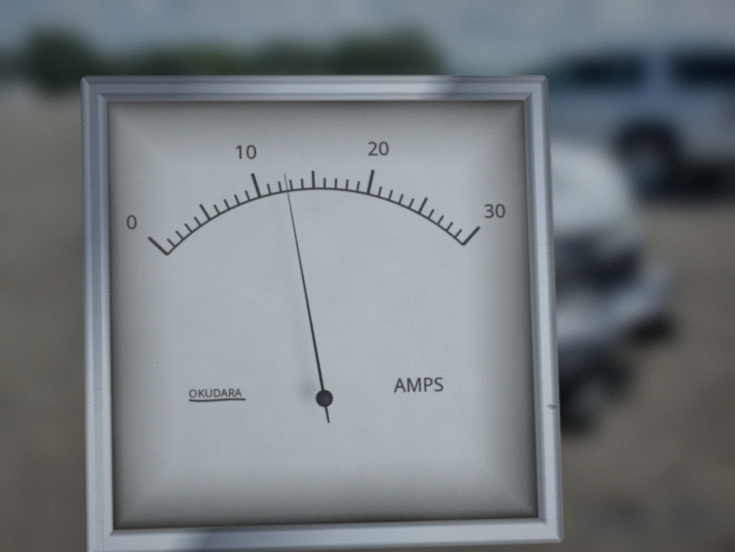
12.5
